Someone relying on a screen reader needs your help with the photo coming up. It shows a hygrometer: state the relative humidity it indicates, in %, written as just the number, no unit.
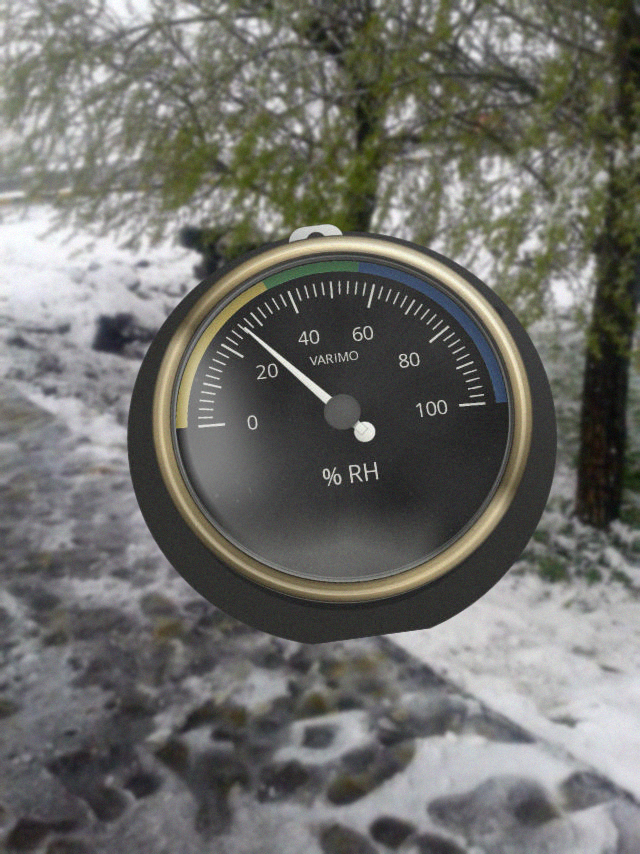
26
